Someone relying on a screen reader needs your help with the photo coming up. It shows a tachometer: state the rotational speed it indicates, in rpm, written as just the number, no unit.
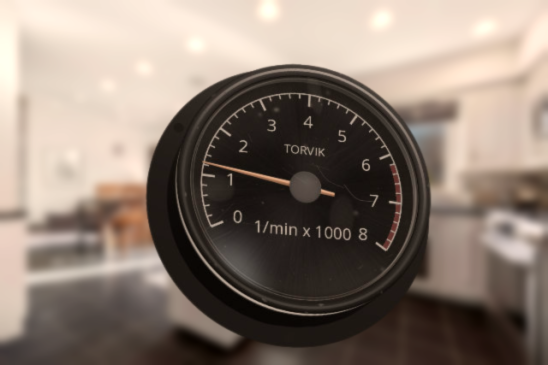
1200
